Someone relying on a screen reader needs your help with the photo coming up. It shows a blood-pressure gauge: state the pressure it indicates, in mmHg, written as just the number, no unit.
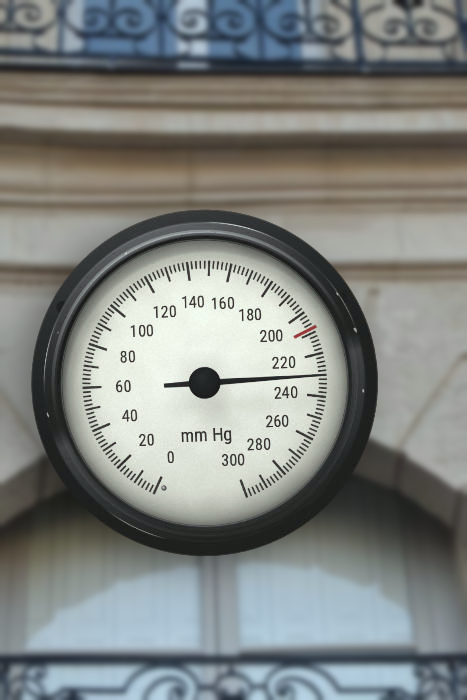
230
